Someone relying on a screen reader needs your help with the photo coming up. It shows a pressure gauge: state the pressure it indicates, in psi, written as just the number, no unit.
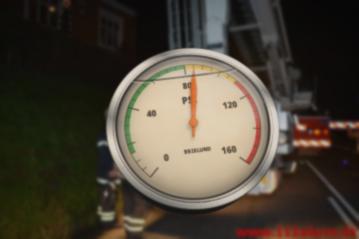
85
